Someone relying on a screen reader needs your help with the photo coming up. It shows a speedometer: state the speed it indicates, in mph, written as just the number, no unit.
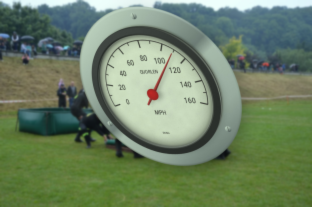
110
